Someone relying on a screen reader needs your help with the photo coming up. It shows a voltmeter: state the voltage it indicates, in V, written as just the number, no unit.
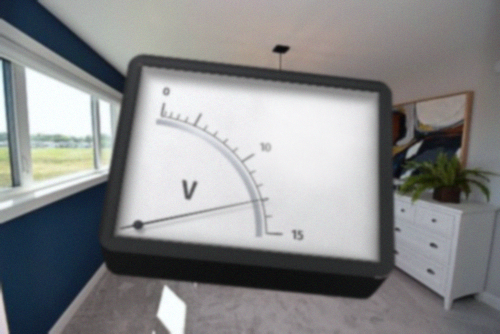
13
